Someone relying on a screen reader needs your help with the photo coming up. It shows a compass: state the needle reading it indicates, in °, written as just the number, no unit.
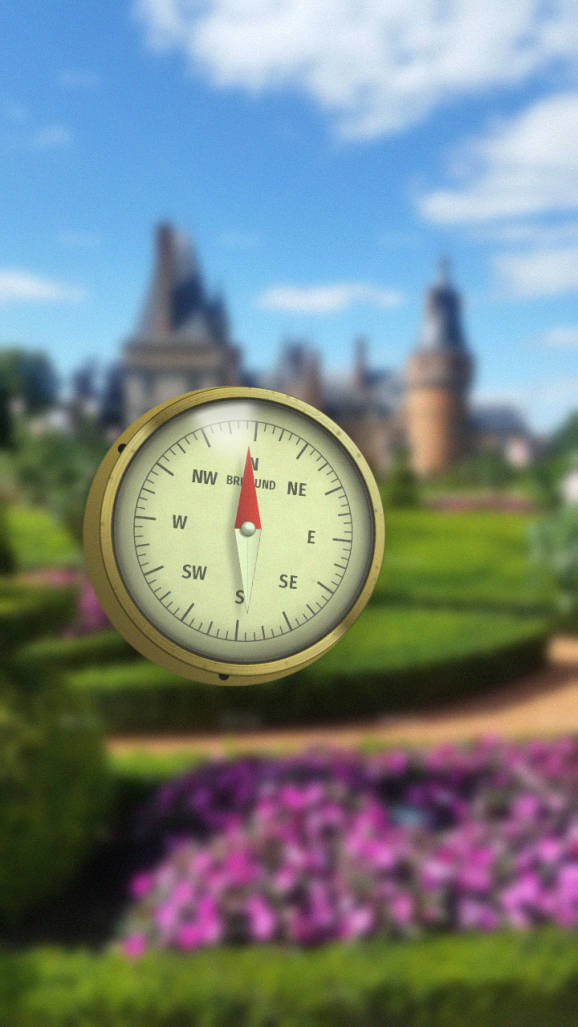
355
